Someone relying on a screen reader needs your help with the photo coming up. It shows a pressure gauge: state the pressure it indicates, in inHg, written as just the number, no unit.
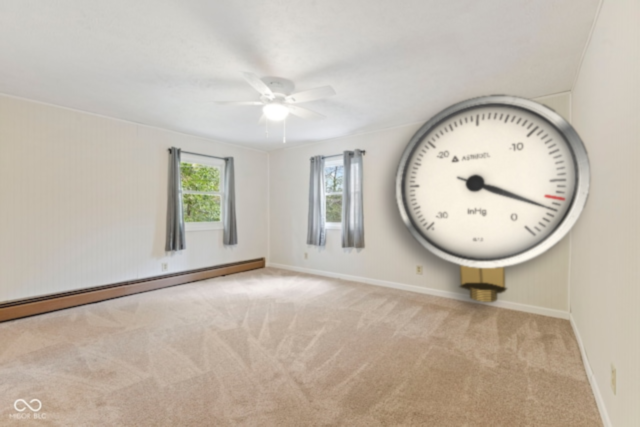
-2.5
